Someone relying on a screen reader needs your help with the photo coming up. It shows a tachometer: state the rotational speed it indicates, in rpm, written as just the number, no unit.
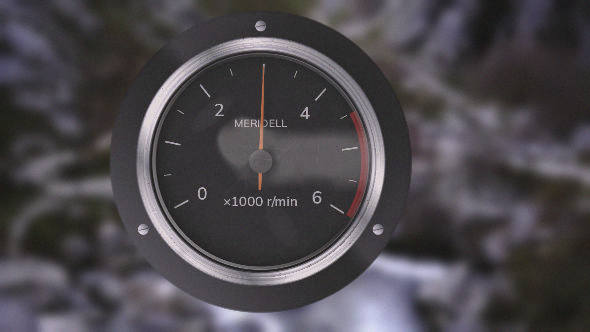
3000
